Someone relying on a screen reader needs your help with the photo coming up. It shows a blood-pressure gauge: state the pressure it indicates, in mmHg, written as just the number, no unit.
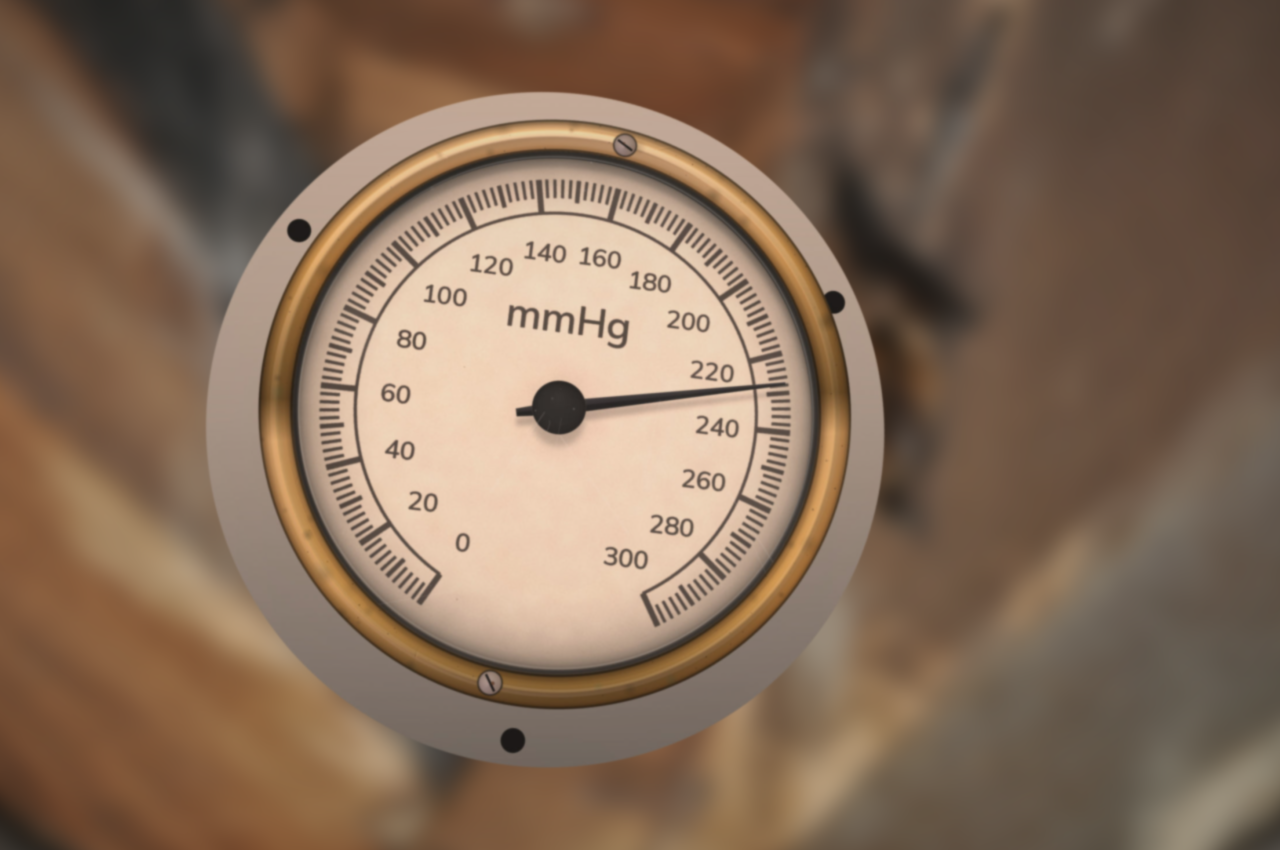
228
